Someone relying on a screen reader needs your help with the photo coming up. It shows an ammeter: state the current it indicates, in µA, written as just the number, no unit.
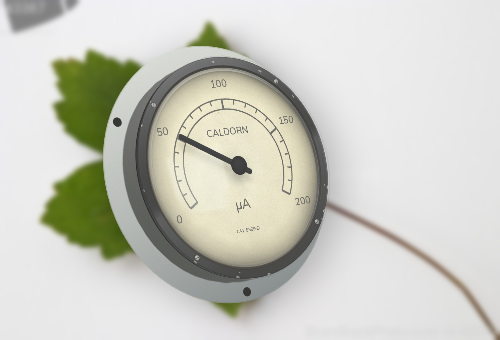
50
